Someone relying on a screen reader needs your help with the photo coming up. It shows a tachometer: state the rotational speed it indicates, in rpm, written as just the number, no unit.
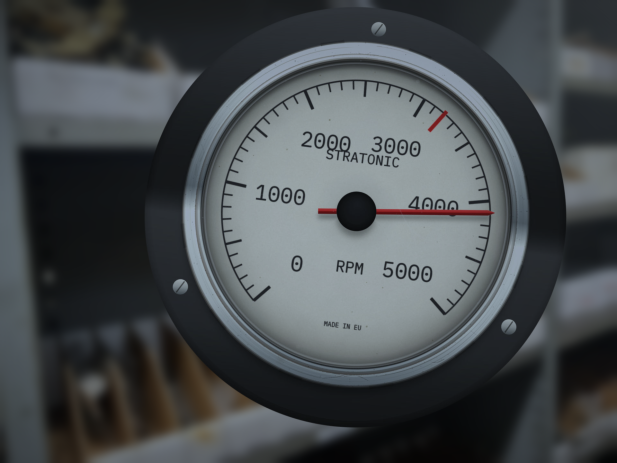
4100
